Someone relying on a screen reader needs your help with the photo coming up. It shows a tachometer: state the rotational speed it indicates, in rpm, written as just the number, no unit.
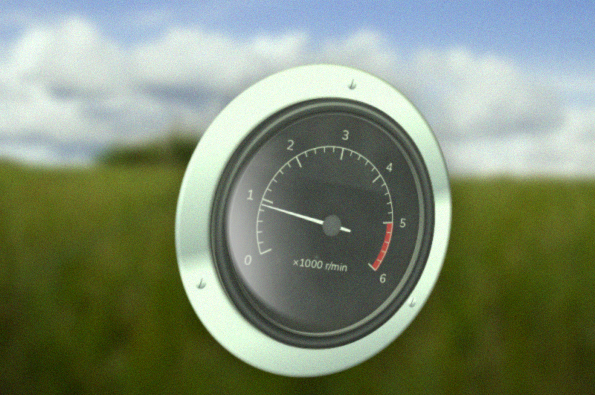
900
